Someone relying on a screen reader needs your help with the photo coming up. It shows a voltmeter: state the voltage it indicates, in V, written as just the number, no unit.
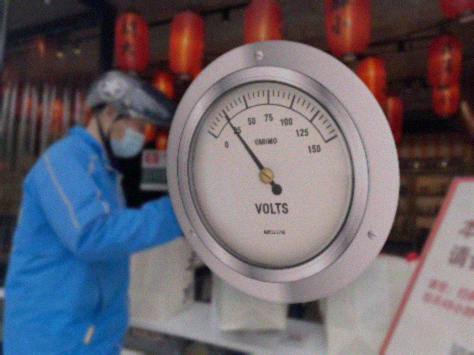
25
